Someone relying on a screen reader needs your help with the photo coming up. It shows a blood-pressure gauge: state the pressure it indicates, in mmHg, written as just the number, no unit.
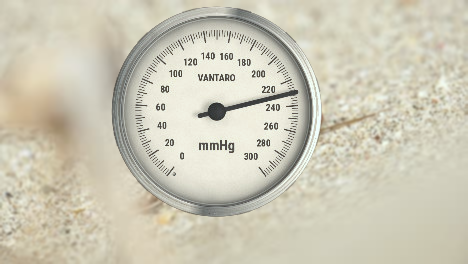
230
